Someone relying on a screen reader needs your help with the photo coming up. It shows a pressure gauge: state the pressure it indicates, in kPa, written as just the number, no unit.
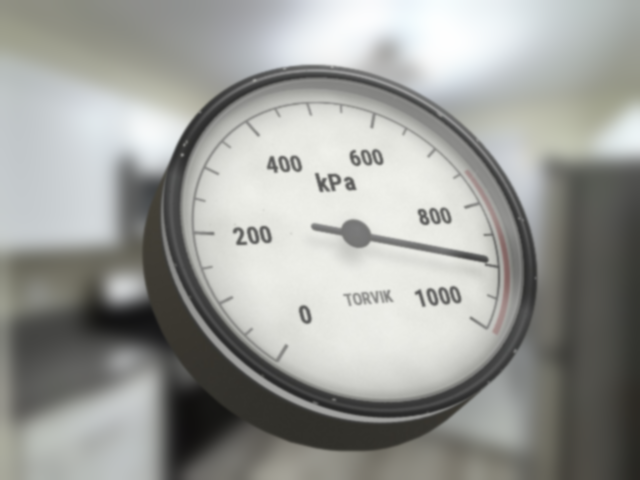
900
